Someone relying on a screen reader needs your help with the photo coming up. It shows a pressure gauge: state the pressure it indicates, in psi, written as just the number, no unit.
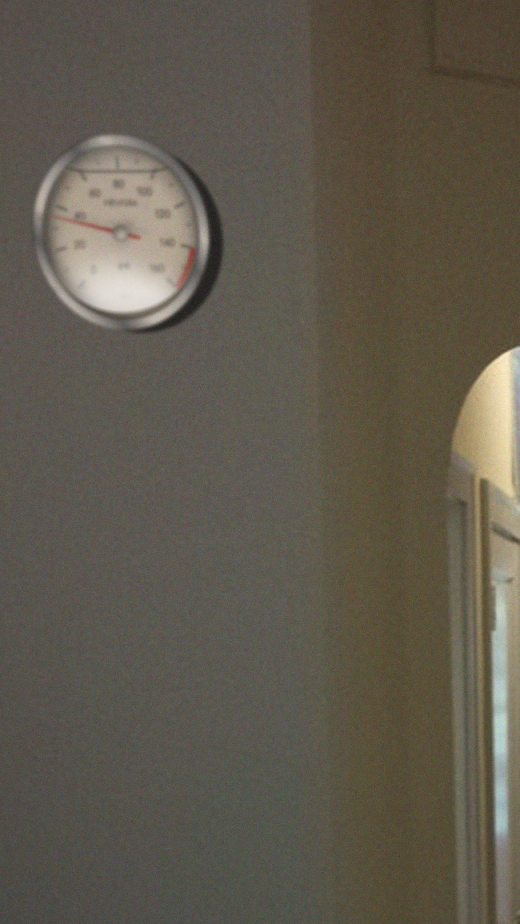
35
